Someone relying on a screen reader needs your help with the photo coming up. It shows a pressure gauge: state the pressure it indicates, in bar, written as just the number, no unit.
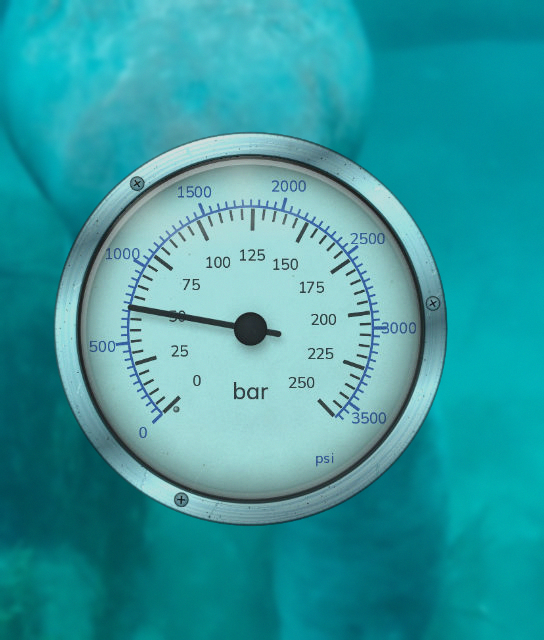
50
